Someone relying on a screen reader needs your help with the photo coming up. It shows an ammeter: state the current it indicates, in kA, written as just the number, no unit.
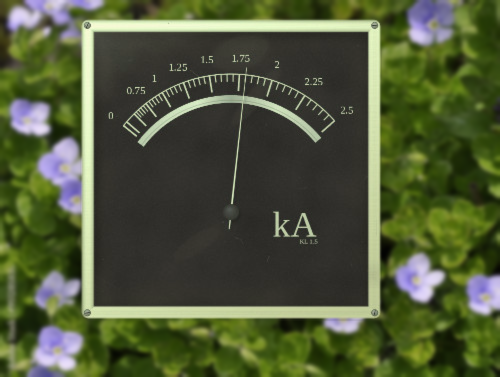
1.8
